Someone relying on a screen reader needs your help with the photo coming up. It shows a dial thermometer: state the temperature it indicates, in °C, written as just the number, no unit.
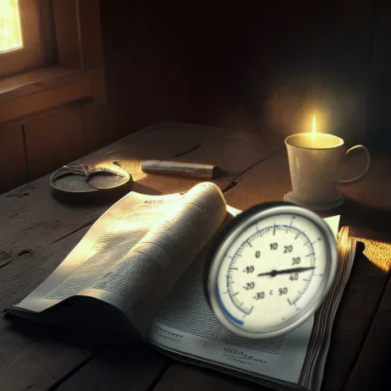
35
